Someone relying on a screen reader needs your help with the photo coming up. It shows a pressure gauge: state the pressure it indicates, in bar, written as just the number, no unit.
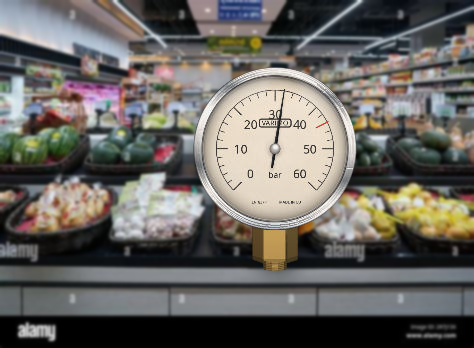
32
